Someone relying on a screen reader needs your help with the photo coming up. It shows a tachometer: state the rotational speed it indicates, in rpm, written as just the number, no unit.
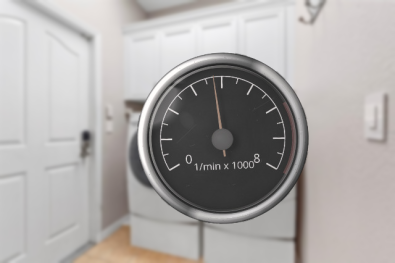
3750
